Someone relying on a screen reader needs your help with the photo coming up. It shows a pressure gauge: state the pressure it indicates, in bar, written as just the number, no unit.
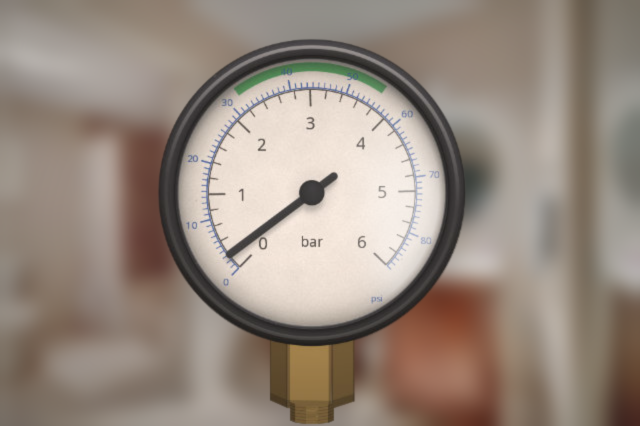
0.2
